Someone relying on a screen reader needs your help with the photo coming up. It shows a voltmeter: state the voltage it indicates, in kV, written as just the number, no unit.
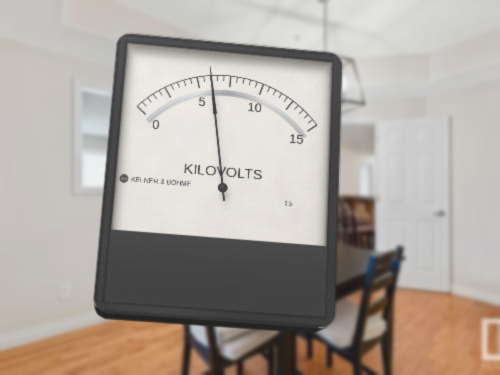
6
